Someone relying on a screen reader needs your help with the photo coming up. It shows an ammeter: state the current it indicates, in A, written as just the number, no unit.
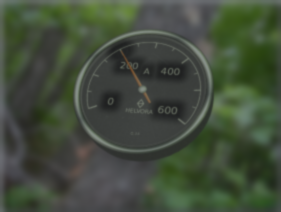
200
